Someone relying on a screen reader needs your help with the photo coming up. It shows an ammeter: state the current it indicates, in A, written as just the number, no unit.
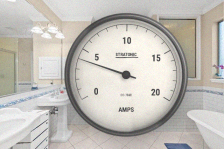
4
